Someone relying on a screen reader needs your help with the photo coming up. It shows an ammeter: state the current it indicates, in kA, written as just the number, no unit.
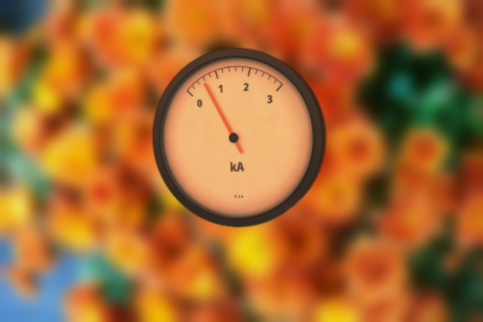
0.6
